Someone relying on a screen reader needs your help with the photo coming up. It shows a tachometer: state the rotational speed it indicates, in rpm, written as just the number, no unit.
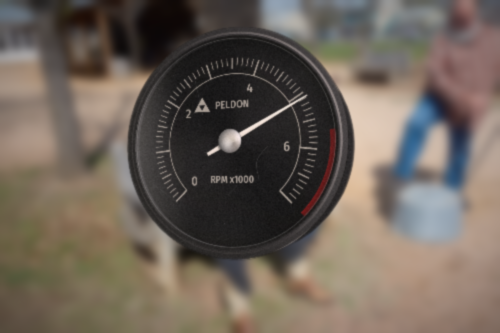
5100
